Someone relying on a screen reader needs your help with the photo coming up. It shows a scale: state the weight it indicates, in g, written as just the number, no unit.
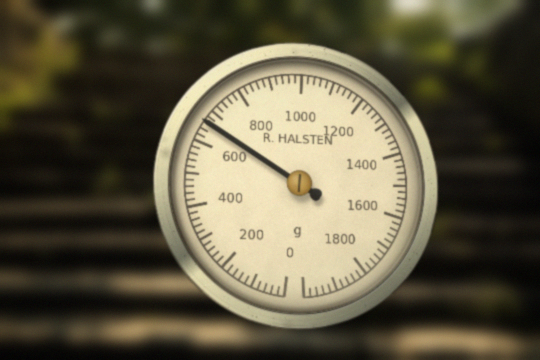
660
